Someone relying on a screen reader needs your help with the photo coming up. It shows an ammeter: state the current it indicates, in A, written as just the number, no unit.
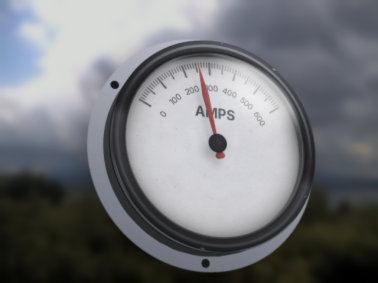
250
